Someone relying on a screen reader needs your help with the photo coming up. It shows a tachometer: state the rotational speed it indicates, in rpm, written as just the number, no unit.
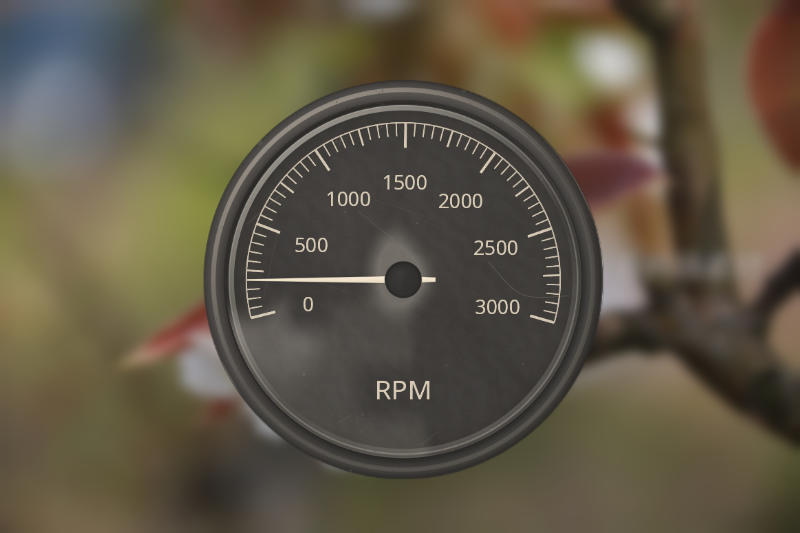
200
